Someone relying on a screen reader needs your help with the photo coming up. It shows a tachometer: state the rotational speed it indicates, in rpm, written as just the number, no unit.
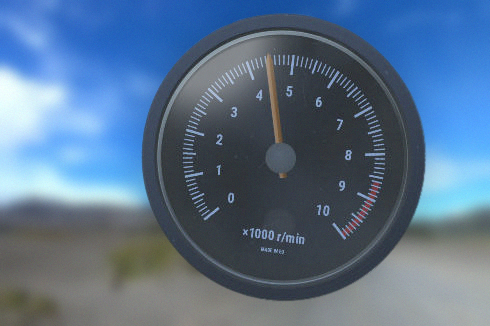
4500
